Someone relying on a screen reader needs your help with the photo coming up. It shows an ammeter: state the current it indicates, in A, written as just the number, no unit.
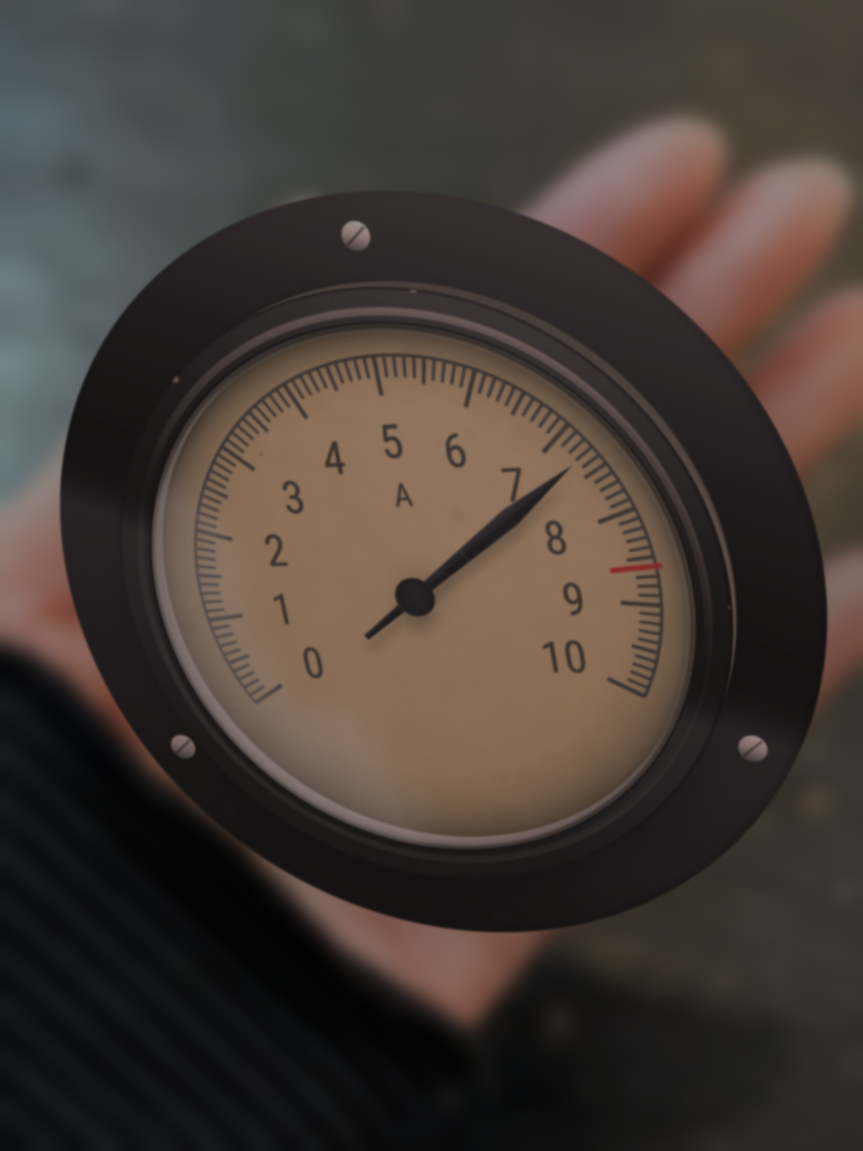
7.3
